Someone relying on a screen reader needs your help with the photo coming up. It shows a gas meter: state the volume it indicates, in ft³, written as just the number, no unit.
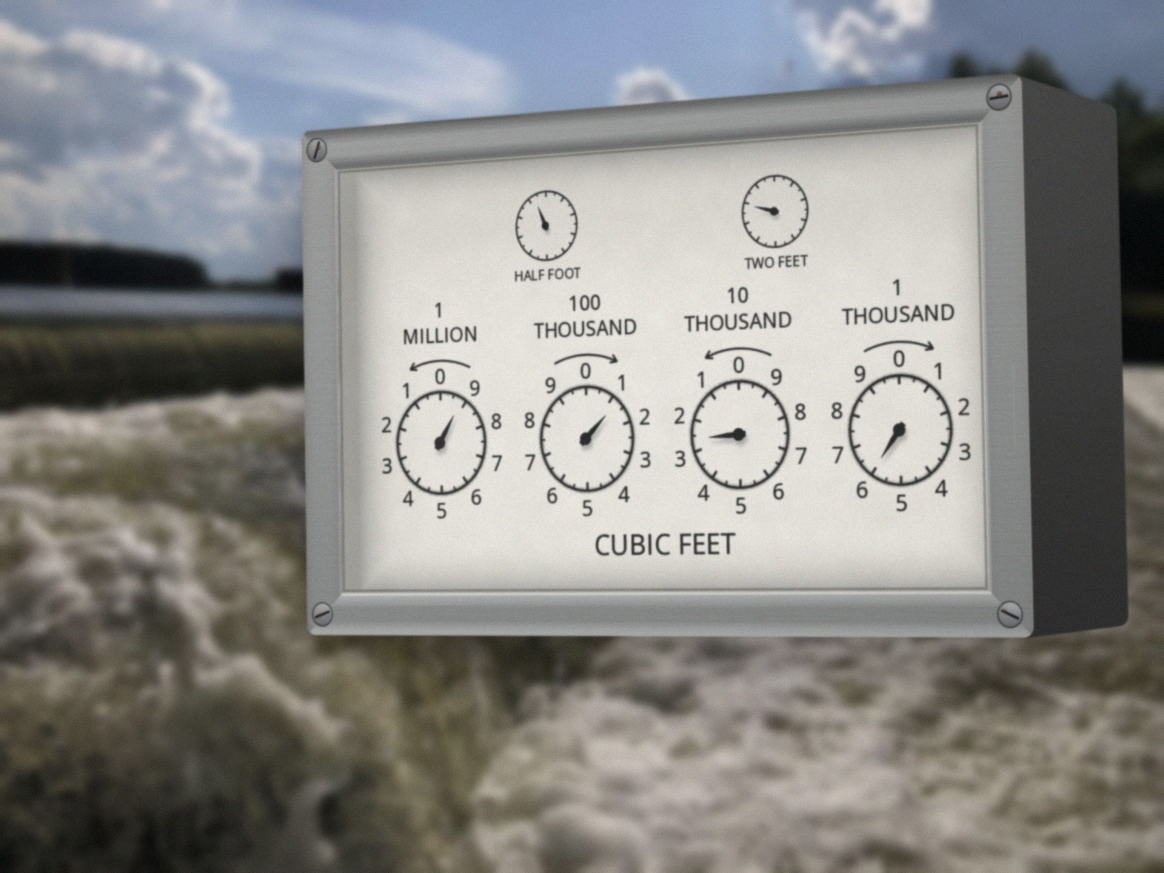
912600
